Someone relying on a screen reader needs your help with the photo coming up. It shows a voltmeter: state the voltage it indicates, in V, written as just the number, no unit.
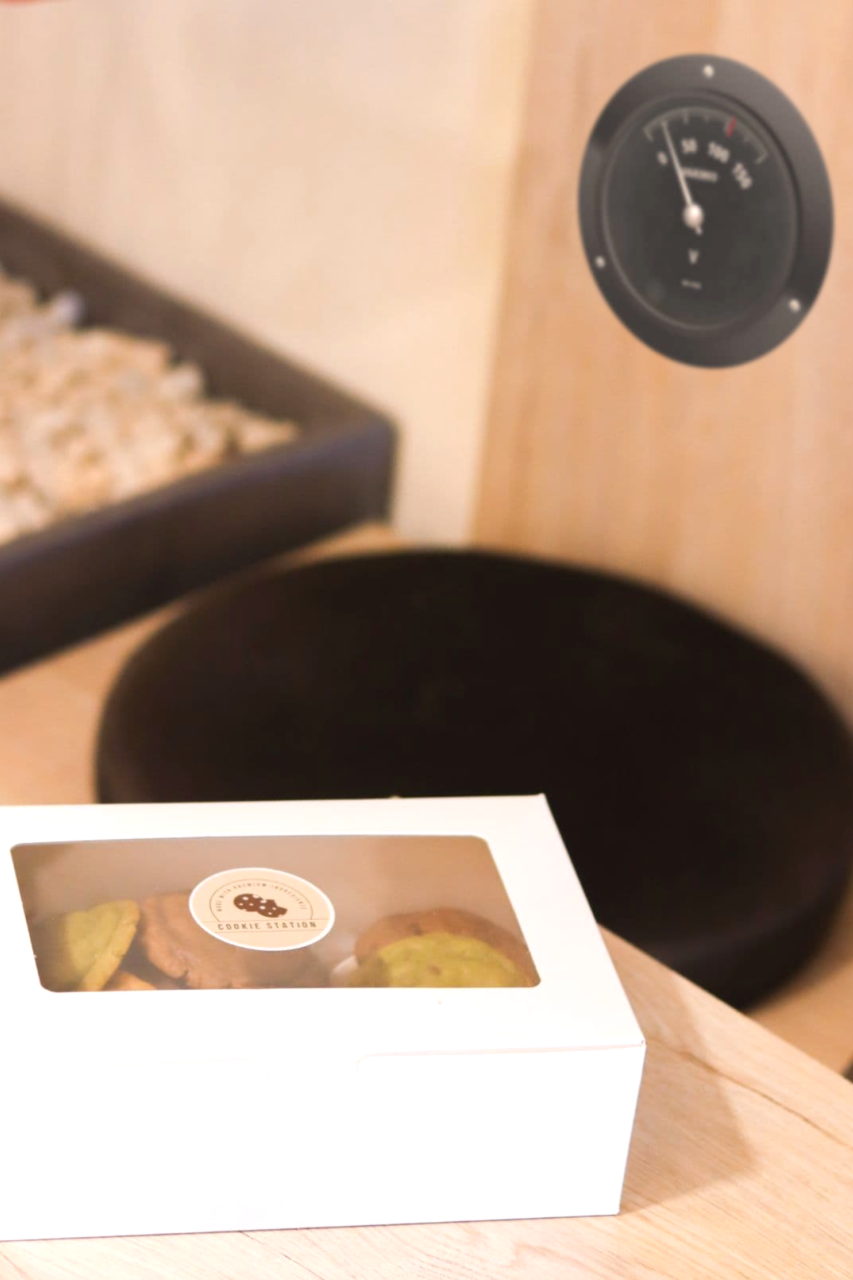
25
